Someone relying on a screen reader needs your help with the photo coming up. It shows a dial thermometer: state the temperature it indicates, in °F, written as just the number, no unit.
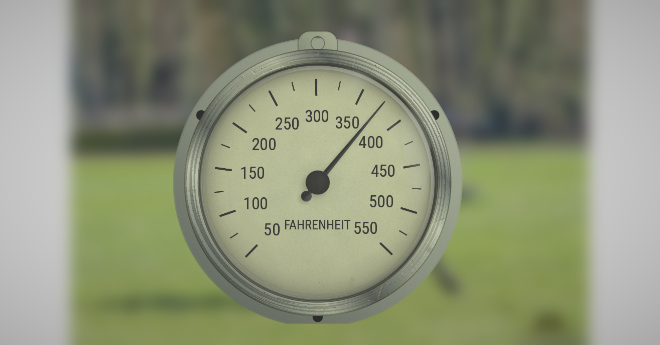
375
